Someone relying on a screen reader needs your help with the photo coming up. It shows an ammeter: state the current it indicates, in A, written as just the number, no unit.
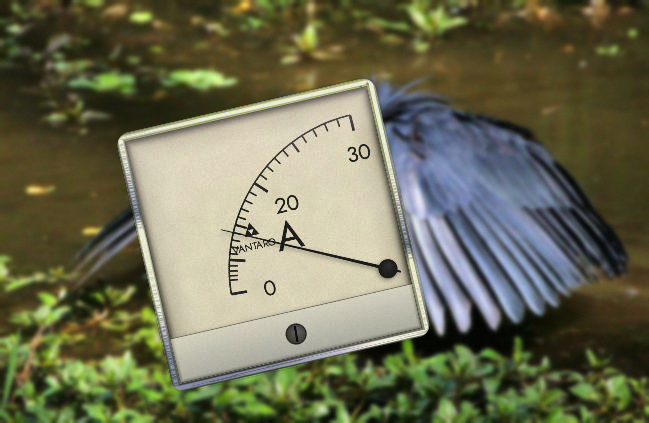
14
